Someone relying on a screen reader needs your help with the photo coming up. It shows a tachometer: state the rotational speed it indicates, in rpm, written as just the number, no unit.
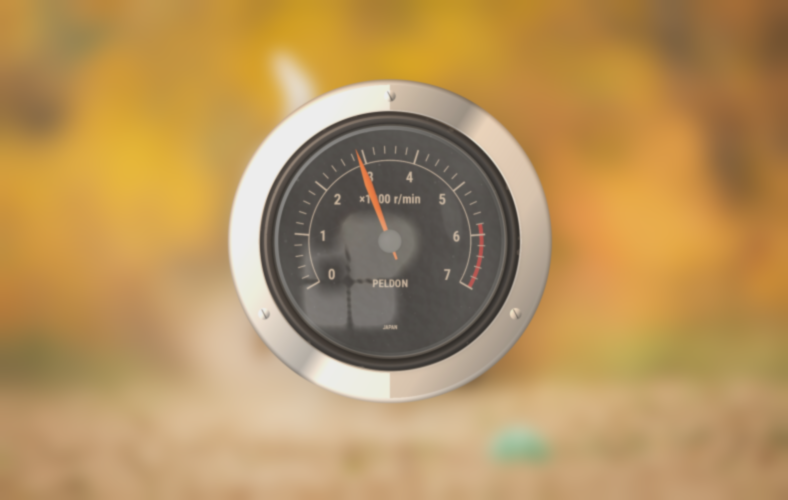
2900
